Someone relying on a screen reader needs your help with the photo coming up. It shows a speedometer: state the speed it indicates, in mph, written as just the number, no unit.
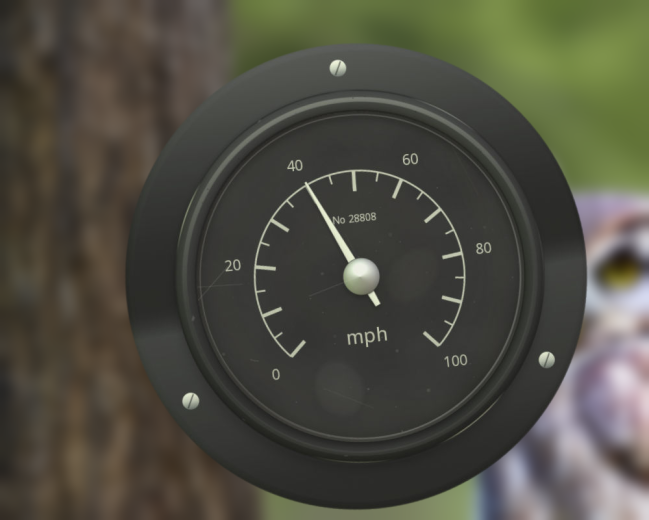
40
